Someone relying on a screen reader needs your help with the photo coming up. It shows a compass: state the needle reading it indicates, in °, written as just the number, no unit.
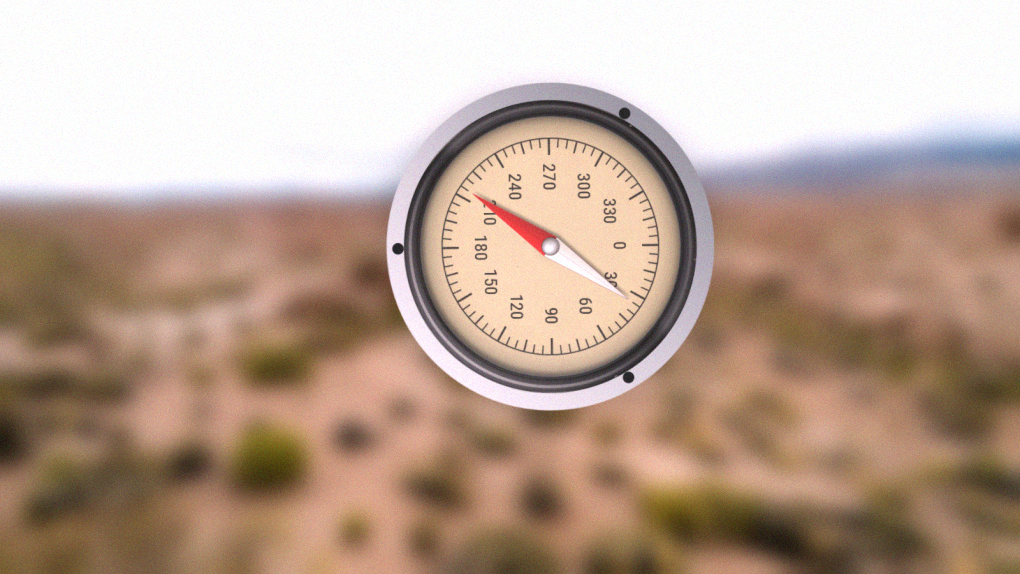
215
